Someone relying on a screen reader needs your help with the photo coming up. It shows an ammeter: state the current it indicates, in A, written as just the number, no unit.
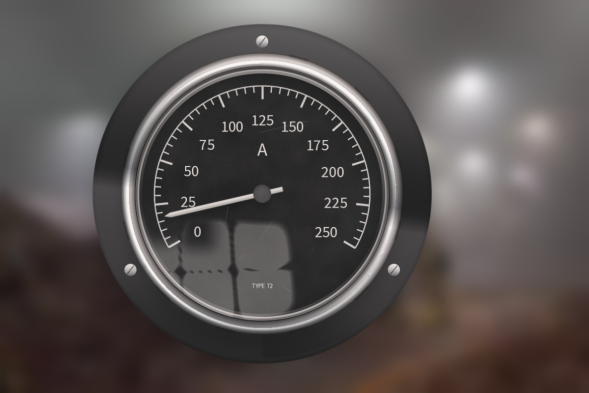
17.5
